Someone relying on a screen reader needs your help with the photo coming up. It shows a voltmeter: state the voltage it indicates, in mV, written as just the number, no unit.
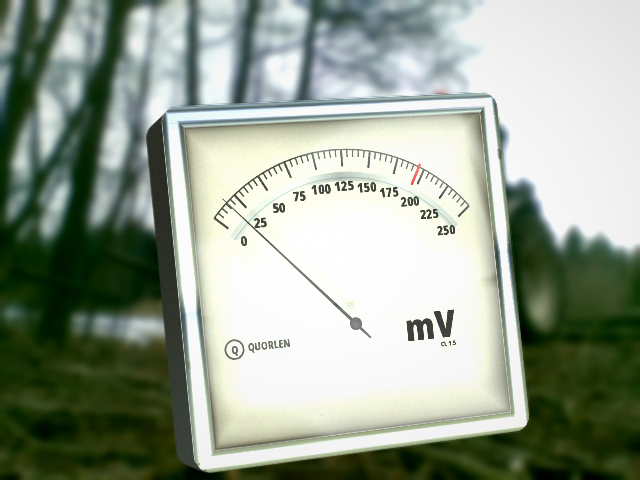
15
